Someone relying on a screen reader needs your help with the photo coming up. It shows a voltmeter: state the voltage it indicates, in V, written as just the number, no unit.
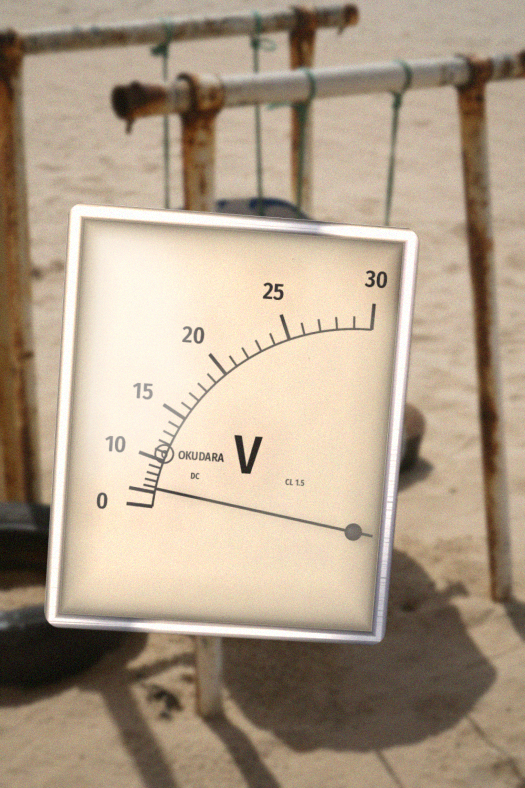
6
